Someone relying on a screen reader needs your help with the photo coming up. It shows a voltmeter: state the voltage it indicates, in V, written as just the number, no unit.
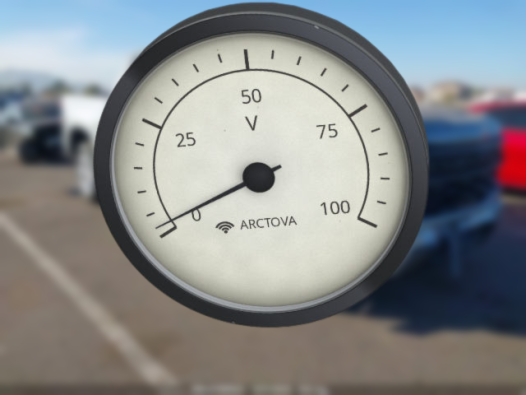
2.5
